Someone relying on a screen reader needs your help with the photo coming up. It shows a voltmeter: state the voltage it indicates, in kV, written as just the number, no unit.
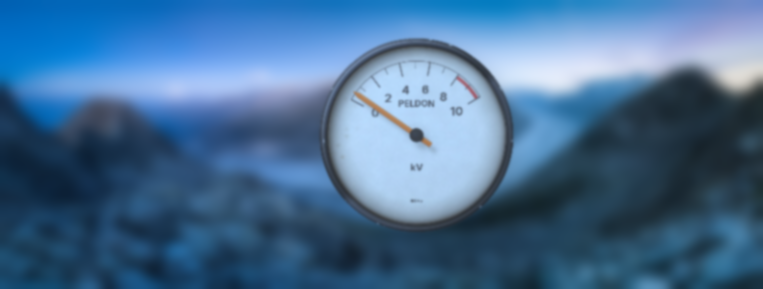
0.5
